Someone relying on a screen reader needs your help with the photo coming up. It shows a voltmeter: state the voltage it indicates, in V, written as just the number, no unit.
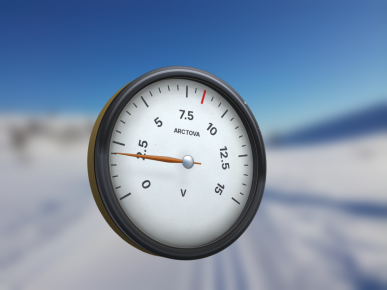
2
